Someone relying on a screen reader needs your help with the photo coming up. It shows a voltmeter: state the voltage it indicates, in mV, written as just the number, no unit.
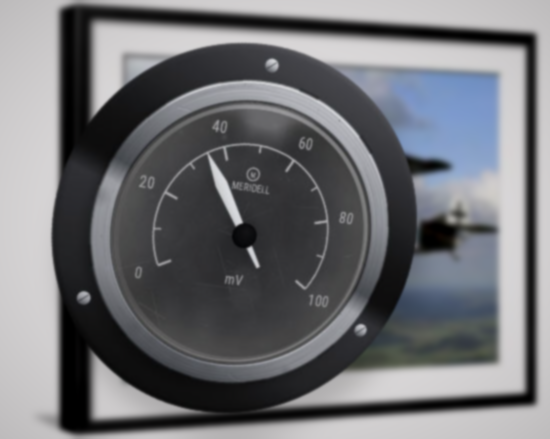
35
